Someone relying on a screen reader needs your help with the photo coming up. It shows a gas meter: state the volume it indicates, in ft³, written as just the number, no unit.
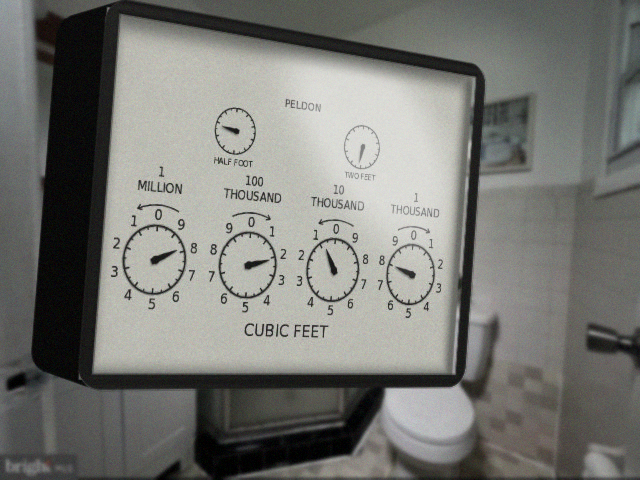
820800
